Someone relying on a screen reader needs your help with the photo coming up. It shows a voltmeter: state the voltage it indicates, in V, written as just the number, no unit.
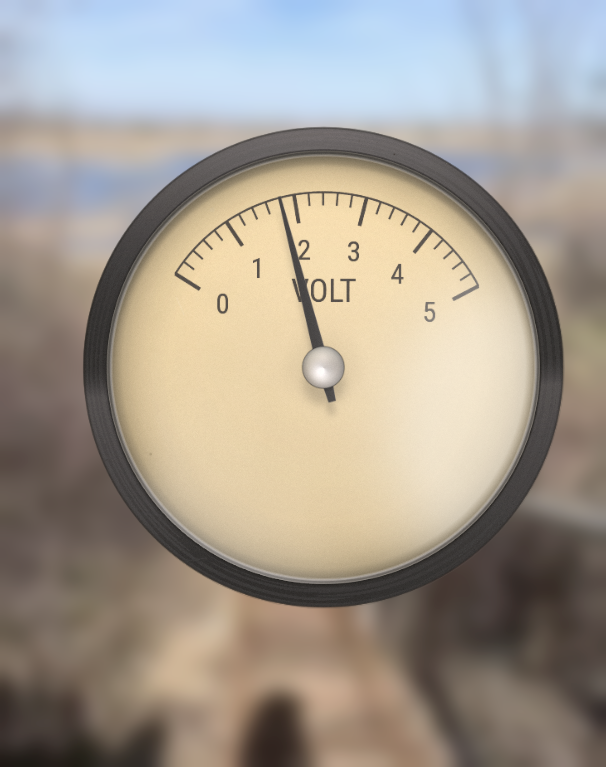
1.8
